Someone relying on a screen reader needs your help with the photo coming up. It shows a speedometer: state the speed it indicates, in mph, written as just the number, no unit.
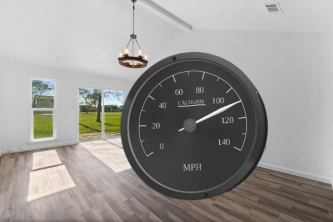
110
